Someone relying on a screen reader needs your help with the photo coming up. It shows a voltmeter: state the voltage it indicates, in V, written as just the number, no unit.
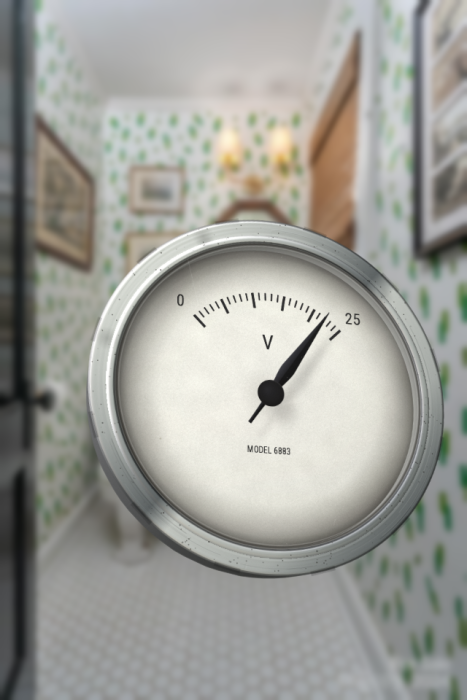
22
